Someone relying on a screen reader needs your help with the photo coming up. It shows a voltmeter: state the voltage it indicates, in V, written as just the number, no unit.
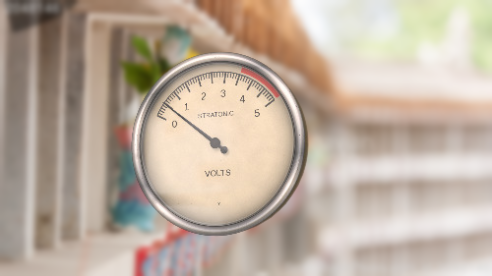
0.5
